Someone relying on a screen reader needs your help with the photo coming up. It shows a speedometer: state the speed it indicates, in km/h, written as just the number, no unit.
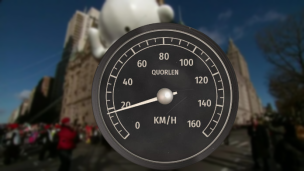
17.5
